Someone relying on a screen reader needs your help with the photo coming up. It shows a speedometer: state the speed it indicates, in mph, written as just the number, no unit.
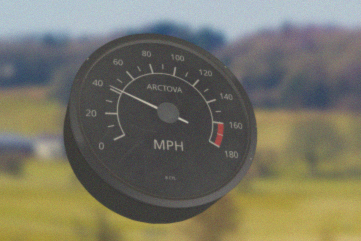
40
